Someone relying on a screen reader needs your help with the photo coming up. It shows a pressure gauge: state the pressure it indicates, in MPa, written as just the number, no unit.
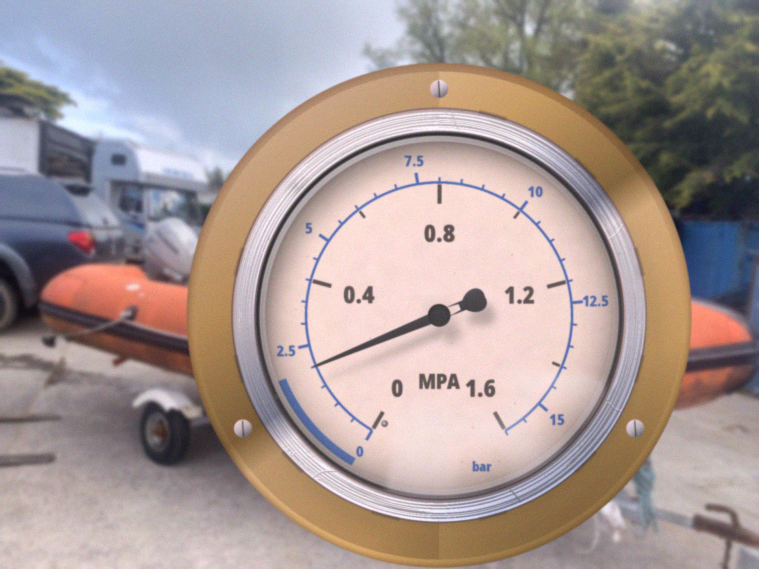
0.2
